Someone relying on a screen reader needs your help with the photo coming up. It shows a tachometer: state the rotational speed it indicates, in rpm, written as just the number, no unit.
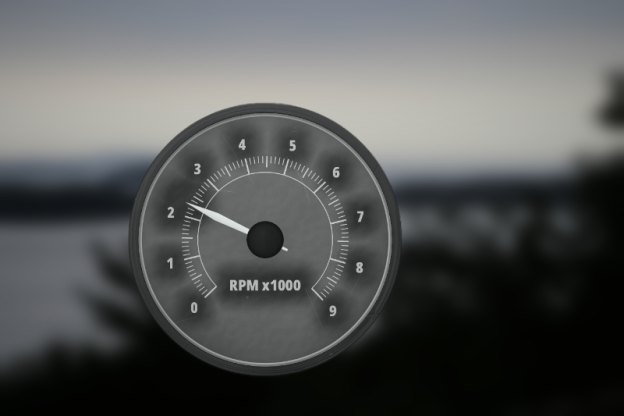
2300
